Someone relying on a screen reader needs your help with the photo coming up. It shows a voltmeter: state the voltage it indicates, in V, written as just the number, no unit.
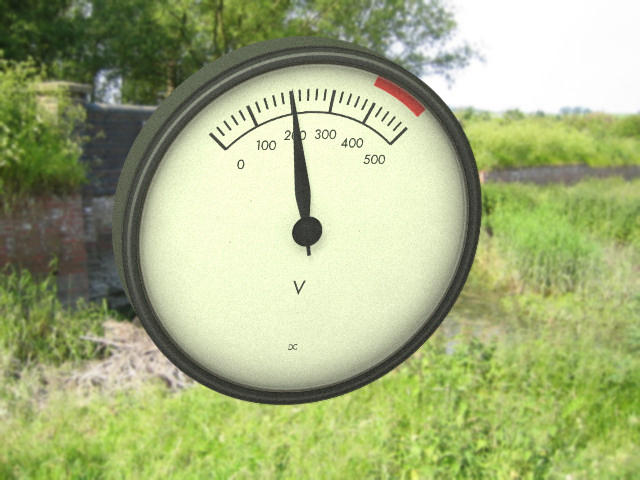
200
